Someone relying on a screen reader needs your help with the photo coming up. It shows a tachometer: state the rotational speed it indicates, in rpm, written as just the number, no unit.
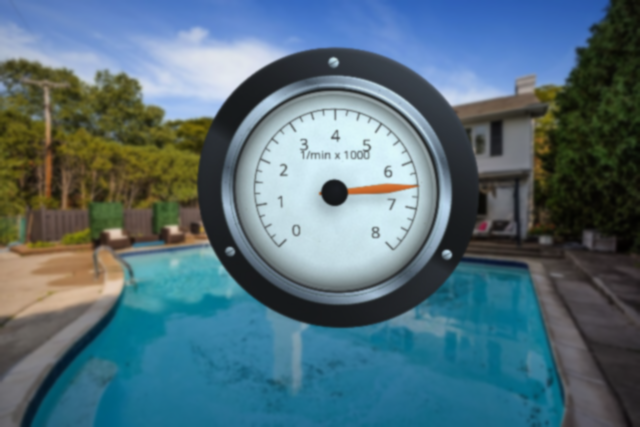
6500
